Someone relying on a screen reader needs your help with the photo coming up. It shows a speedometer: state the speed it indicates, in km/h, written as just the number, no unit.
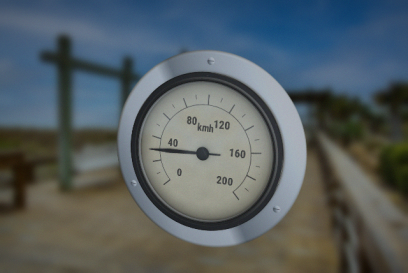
30
